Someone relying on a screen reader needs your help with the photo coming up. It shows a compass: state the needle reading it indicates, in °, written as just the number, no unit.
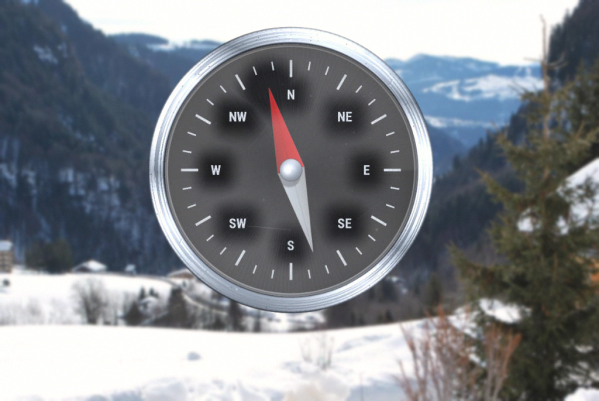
345
